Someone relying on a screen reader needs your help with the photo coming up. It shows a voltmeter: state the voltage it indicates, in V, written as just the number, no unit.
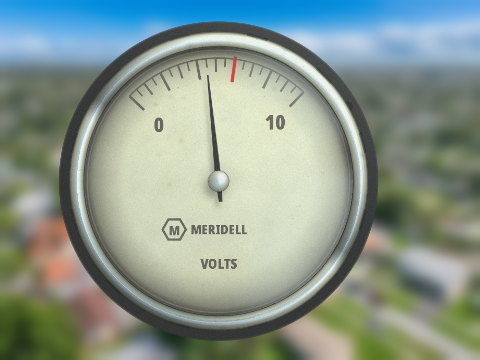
4.5
